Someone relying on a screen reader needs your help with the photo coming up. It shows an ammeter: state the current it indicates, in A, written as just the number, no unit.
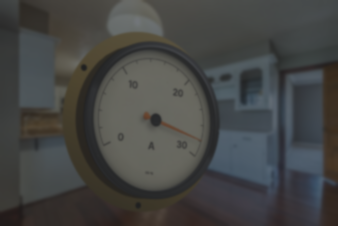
28
